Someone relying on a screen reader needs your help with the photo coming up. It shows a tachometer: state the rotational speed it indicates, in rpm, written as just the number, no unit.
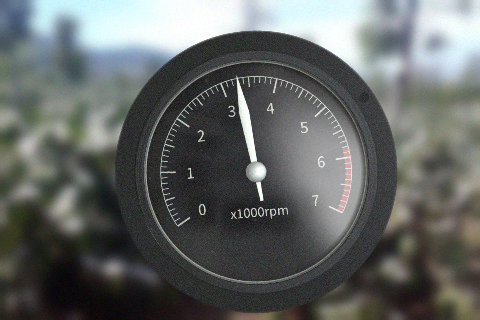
3300
